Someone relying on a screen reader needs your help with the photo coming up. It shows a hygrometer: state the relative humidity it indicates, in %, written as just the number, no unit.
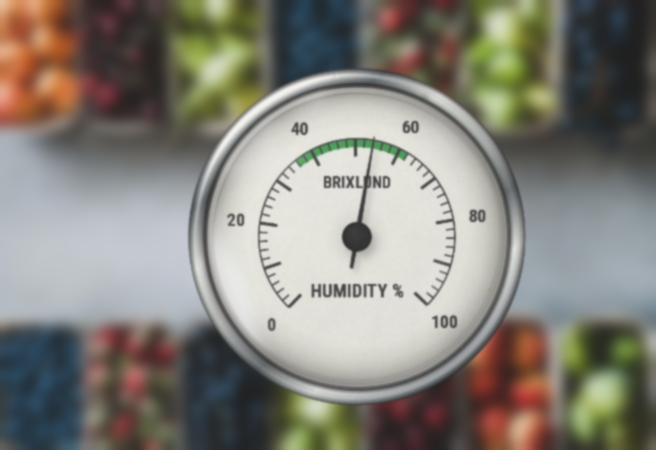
54
